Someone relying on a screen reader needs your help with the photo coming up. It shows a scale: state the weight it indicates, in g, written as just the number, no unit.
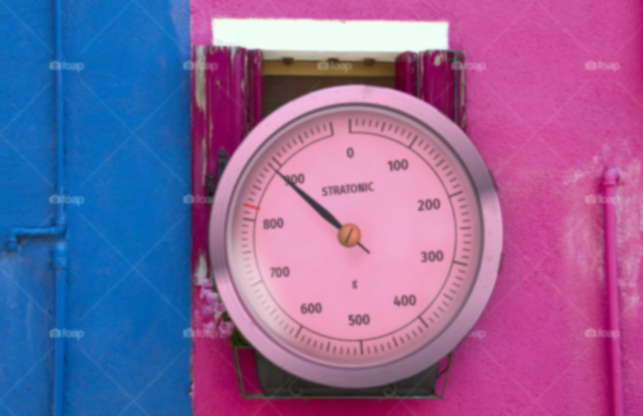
890
